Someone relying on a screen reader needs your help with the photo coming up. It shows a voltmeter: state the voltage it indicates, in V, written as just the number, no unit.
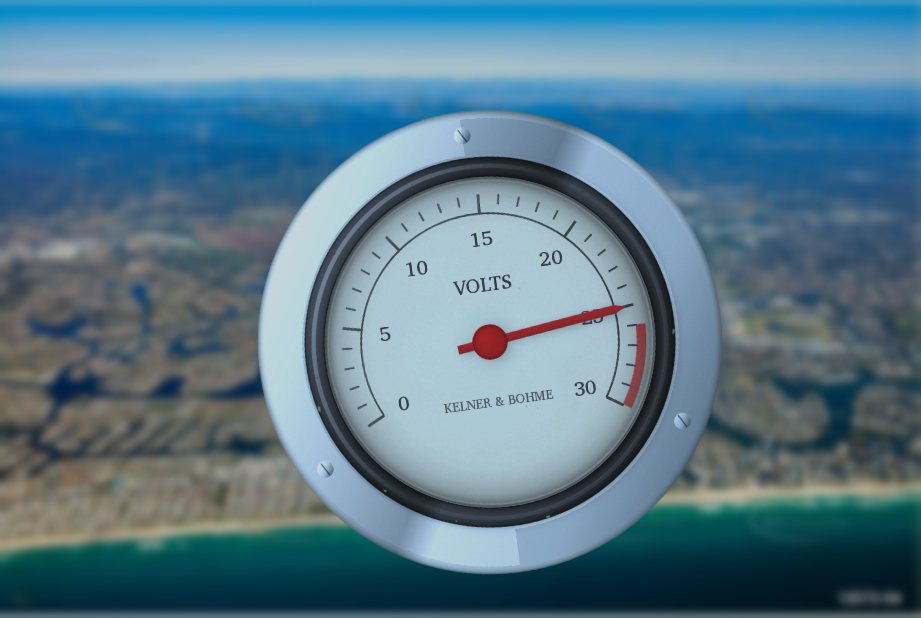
25
